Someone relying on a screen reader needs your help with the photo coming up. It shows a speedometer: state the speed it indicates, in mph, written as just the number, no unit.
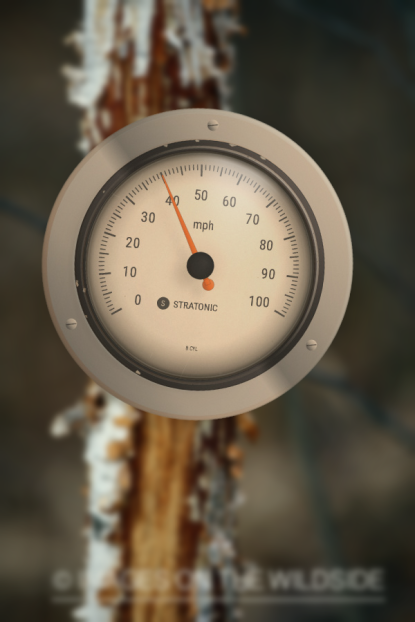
40
